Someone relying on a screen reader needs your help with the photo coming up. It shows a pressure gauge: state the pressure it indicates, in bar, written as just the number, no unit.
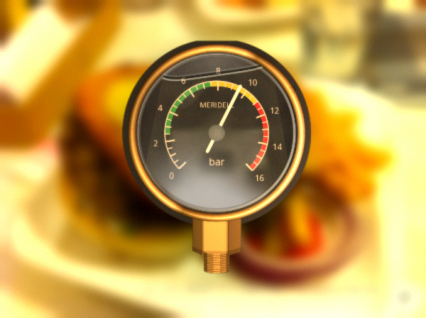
9.5
